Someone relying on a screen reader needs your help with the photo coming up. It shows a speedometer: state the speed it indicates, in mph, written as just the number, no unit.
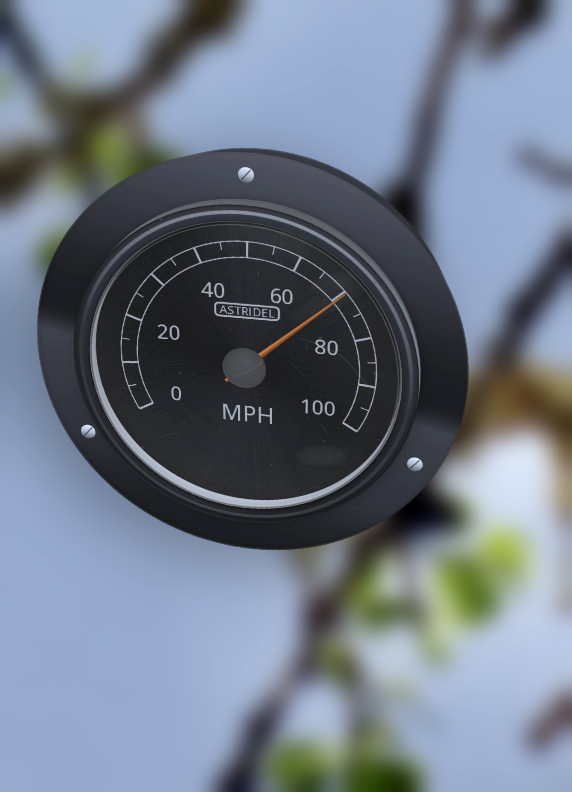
70
